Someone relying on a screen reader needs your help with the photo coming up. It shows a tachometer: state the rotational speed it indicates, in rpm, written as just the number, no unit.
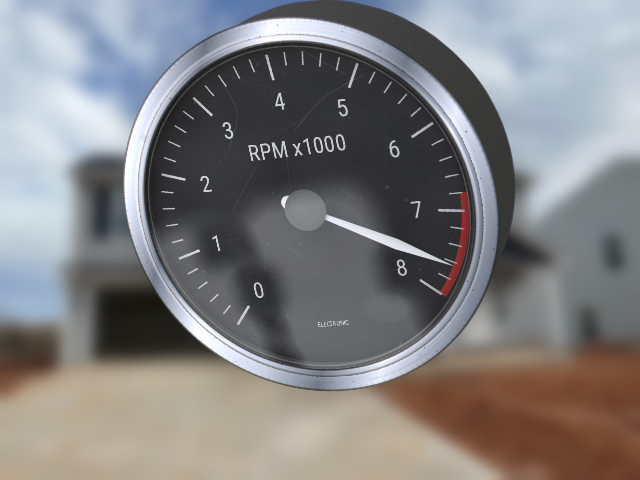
7600
